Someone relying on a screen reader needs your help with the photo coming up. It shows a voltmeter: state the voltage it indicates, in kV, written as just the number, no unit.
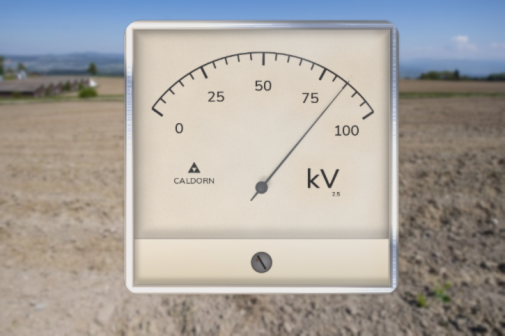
85
